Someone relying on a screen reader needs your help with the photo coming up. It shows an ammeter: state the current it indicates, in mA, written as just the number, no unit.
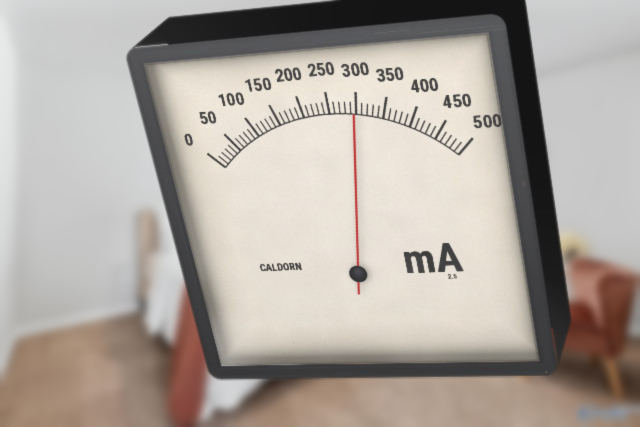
300
